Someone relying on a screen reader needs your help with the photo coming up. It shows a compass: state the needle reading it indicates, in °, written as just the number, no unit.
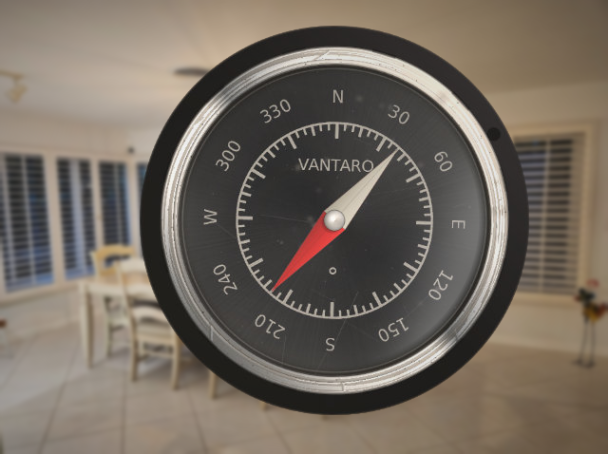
220
